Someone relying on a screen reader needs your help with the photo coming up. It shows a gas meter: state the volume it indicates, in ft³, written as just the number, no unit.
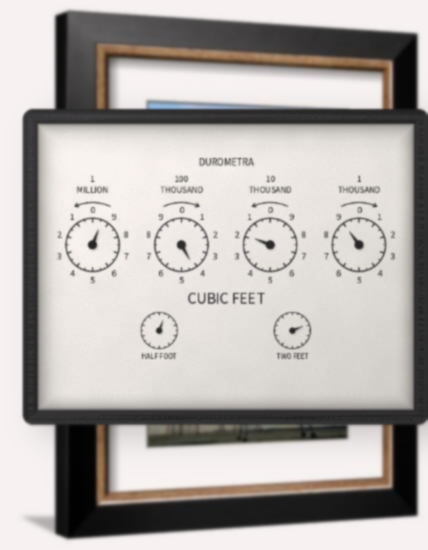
941900
